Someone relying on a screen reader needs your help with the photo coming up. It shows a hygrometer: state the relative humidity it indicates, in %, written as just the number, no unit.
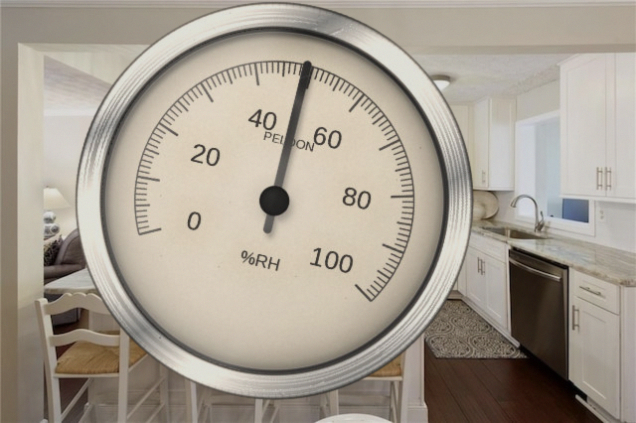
49
